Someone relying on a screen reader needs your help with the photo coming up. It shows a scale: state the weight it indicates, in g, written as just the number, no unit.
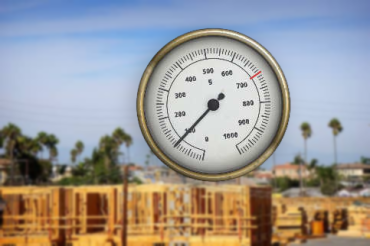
100
